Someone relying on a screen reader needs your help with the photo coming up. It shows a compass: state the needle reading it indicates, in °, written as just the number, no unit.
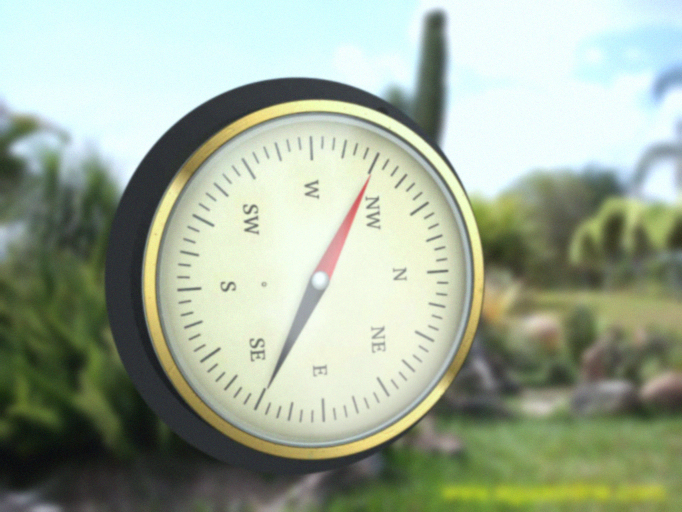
300
